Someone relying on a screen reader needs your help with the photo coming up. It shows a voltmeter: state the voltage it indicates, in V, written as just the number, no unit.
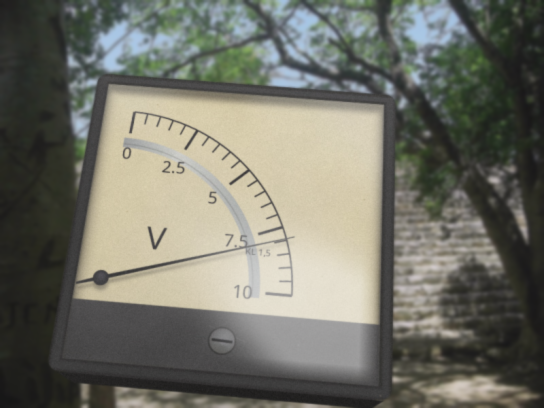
8
